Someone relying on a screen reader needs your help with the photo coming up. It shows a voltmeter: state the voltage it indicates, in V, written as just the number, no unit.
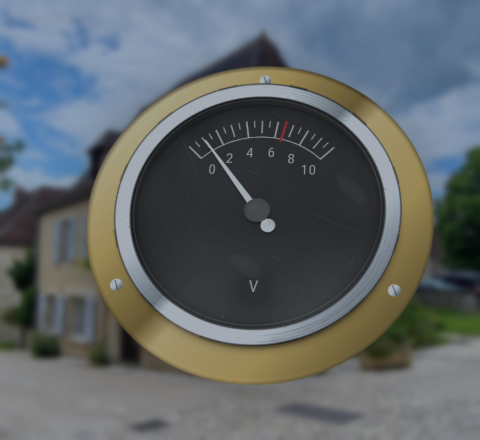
1
